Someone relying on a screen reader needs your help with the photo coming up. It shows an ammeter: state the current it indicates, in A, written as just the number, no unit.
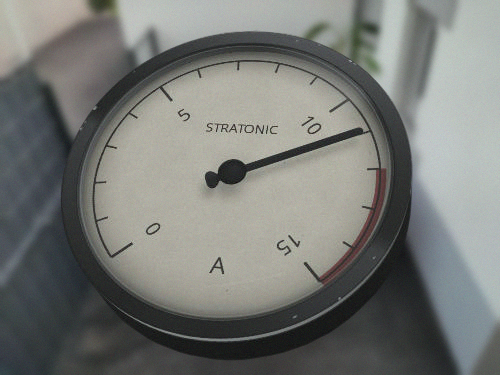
11
